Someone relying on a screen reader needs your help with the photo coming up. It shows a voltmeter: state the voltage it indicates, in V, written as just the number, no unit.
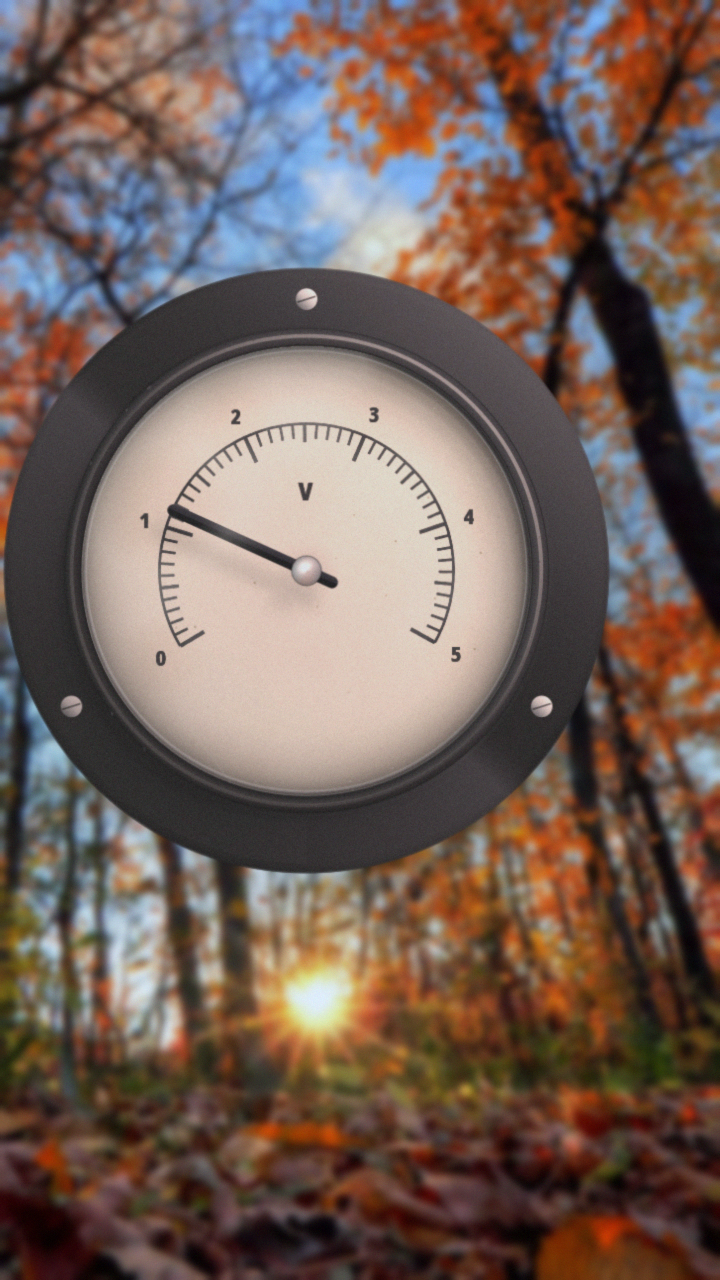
1.15
